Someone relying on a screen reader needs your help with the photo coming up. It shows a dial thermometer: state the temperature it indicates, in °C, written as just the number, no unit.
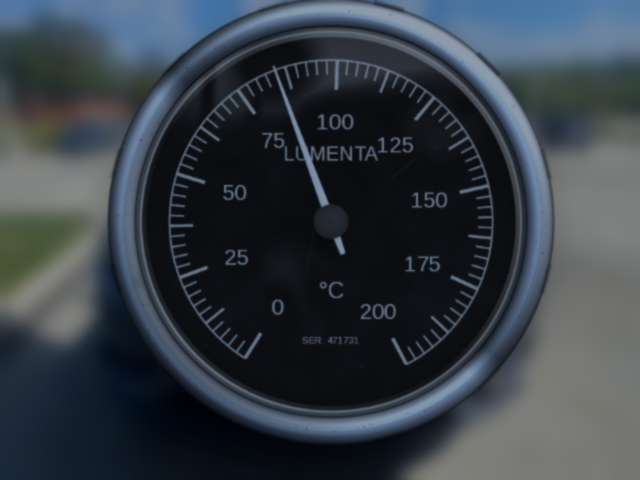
85
